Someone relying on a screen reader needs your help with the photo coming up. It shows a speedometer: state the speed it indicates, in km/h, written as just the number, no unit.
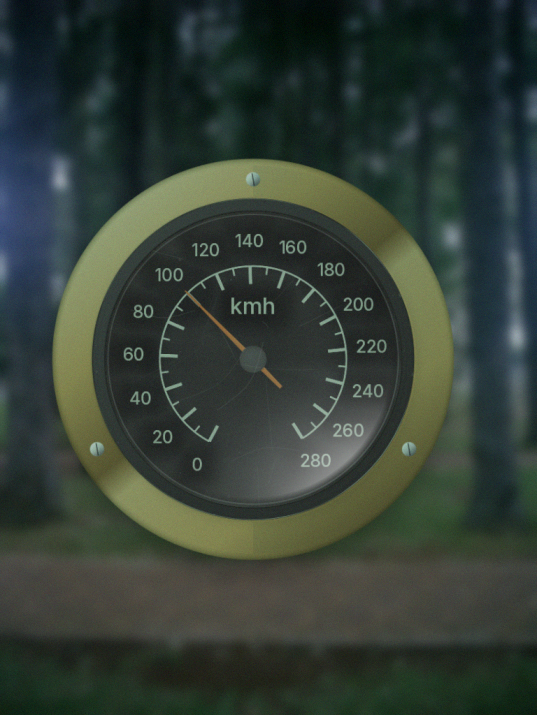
100
